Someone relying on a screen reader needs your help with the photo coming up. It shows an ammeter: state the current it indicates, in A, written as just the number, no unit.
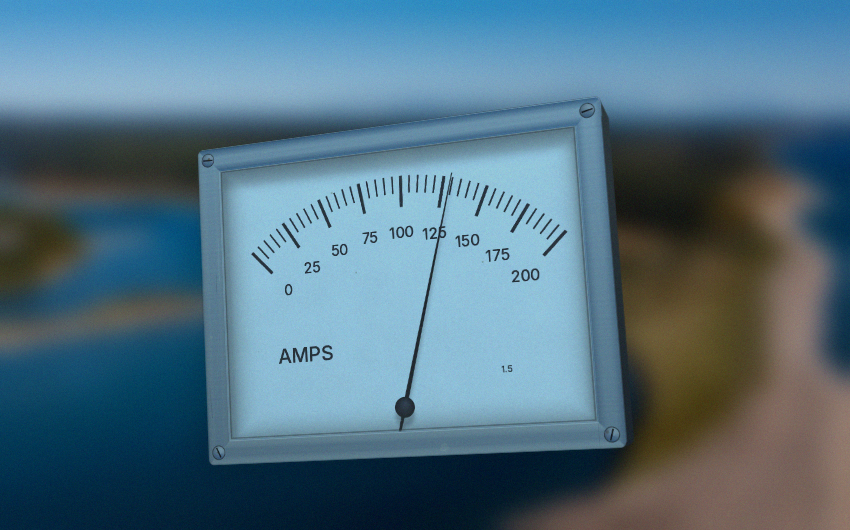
130
